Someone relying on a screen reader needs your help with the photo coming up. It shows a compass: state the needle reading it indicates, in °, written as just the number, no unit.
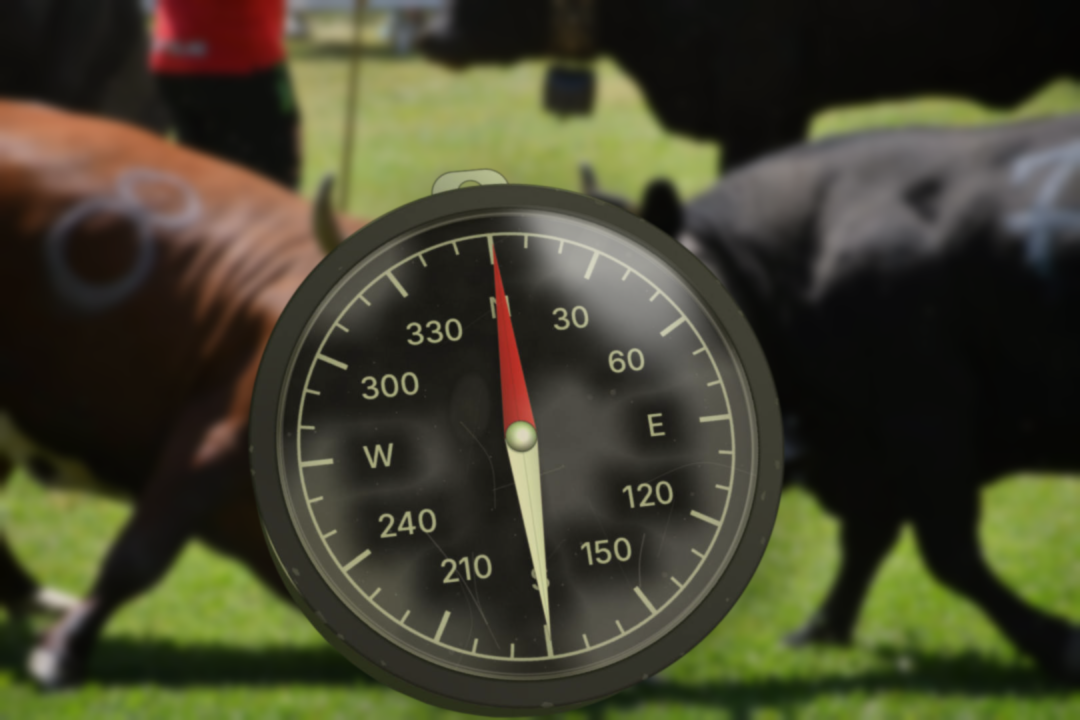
0
